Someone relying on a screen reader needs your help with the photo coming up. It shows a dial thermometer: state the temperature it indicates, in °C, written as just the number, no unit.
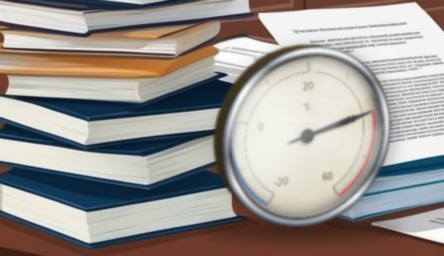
40
